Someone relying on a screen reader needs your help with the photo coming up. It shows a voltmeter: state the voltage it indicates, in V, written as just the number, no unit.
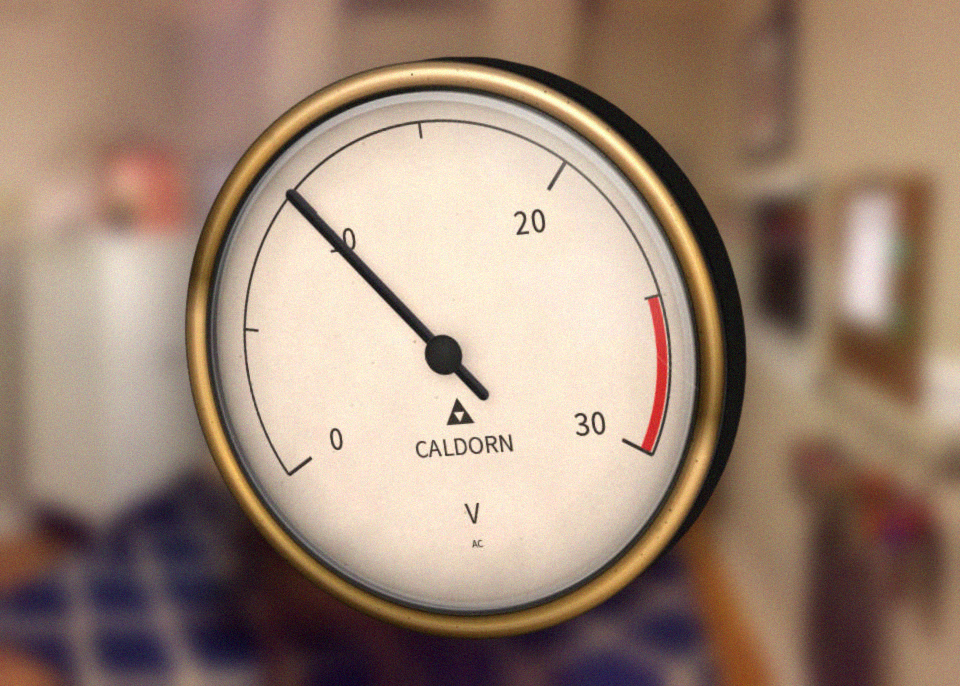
10
